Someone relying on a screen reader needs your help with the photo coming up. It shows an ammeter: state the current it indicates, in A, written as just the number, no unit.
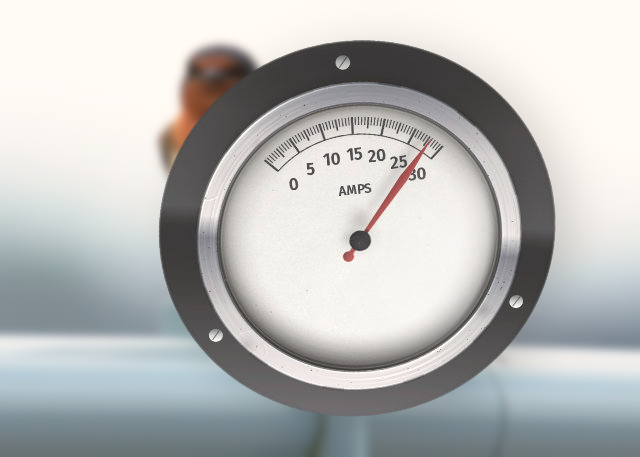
27.5
